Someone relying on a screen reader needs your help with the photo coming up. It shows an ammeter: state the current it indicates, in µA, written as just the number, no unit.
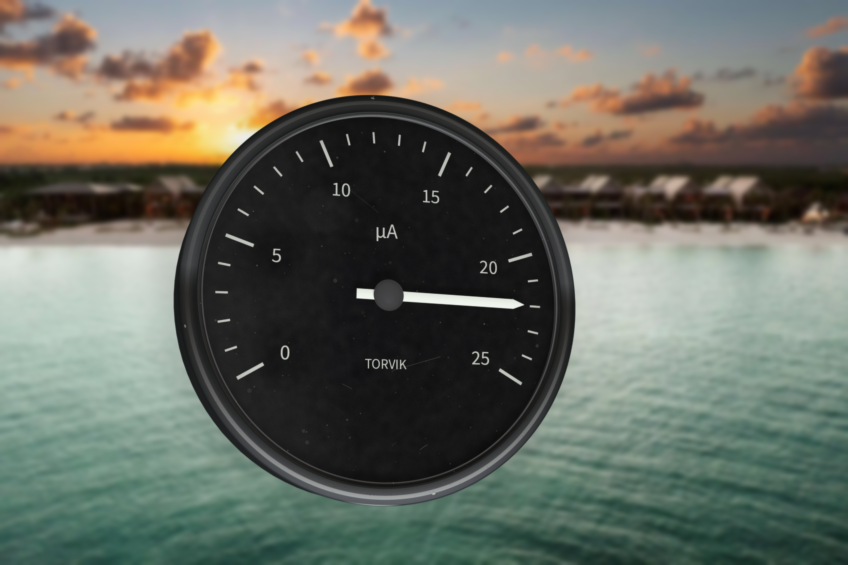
22
